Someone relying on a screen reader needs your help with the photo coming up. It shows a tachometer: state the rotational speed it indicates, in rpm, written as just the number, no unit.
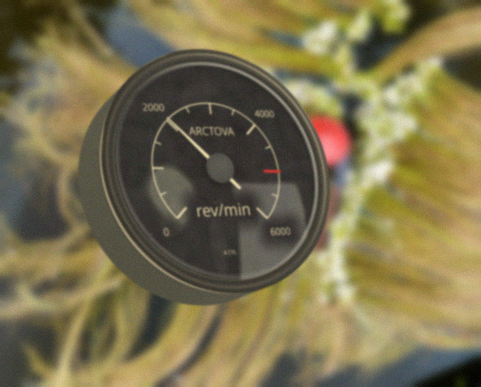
2000
